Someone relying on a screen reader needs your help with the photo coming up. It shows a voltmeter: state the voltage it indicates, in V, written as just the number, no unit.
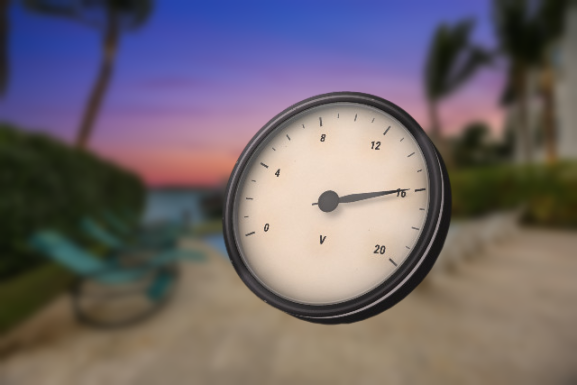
16
